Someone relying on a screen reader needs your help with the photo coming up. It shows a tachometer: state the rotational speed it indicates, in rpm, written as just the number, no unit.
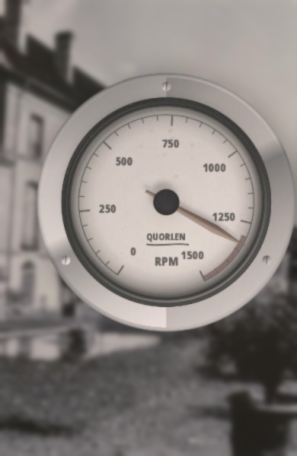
1325
